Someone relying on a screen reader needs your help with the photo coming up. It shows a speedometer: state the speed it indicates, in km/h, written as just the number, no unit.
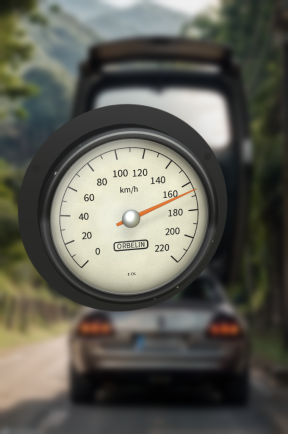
165
